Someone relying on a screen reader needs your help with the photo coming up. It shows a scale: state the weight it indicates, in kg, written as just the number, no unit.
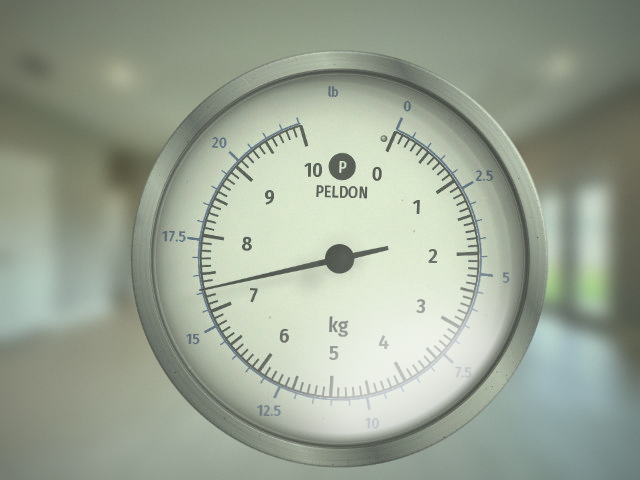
7.3
